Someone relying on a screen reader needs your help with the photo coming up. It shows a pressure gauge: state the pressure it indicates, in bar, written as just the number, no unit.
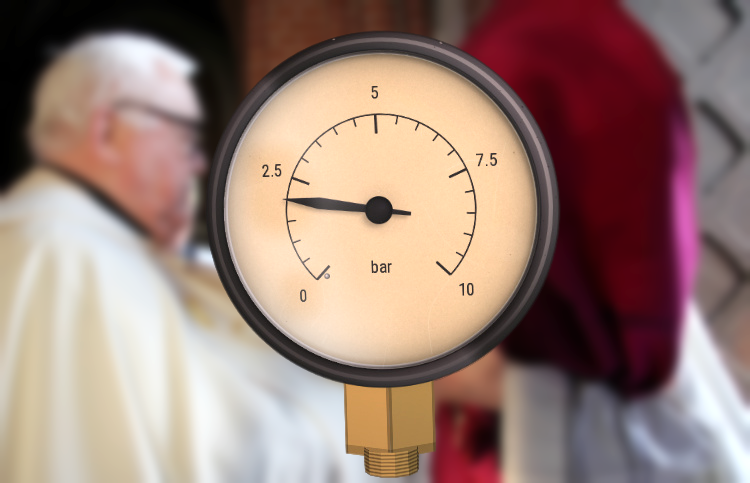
2
